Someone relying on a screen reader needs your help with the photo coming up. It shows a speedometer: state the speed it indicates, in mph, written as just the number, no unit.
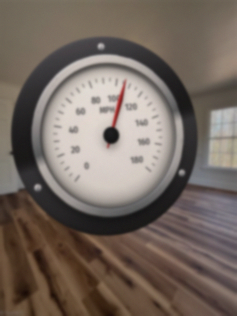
105
